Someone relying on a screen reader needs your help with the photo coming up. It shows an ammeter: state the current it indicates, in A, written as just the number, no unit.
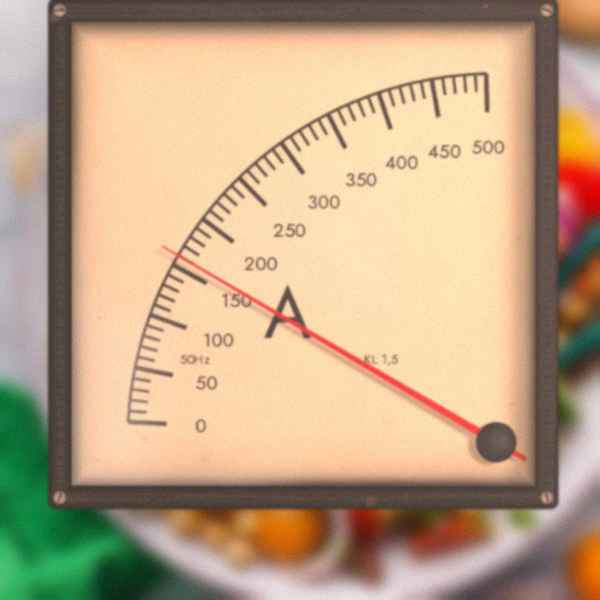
160
